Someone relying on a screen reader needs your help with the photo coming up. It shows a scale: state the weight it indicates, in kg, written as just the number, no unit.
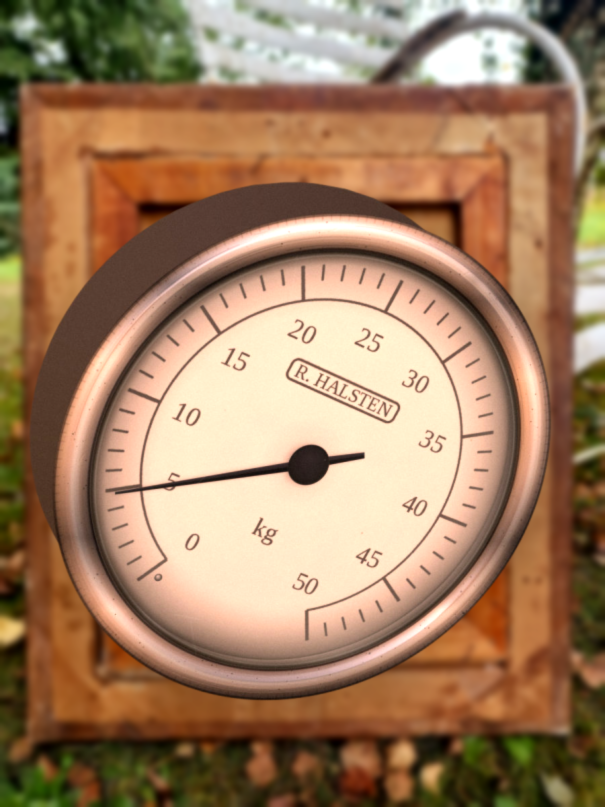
5
